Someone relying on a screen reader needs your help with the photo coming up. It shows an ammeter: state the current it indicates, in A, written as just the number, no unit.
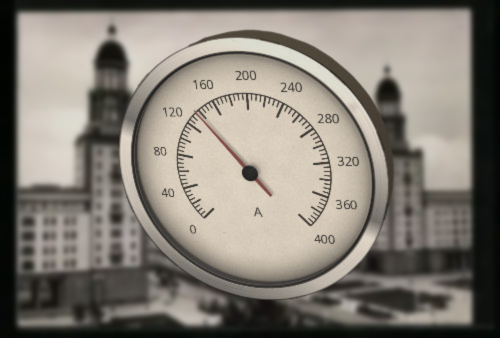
140
